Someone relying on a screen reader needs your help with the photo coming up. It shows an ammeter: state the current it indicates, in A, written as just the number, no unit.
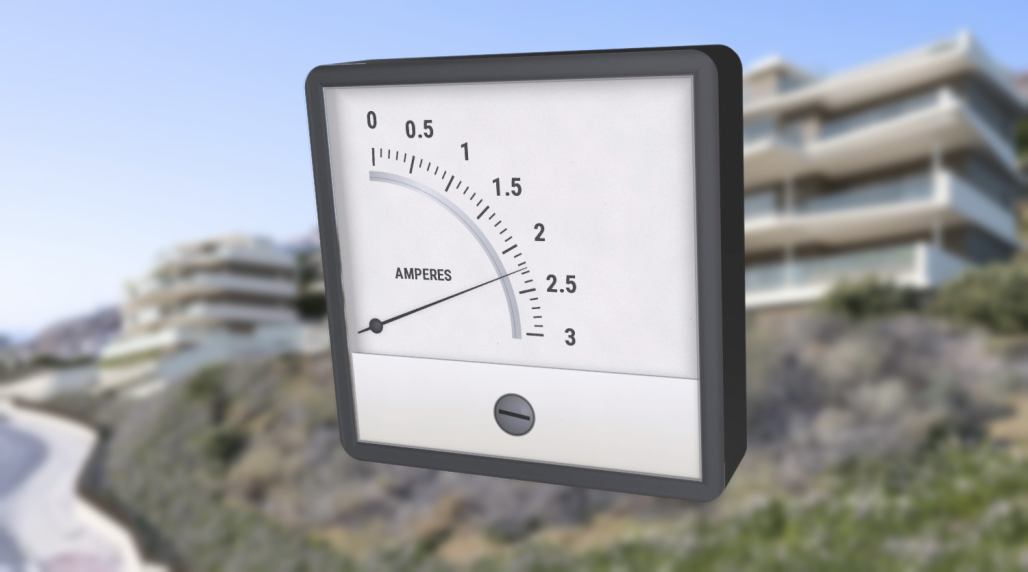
2.25
